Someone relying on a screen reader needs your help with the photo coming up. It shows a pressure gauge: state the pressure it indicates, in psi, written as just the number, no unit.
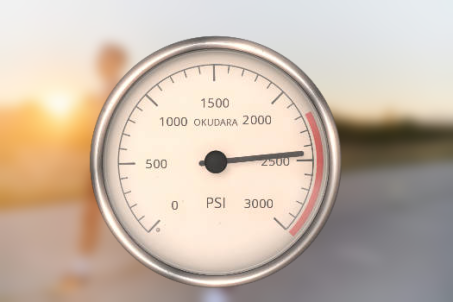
2450
